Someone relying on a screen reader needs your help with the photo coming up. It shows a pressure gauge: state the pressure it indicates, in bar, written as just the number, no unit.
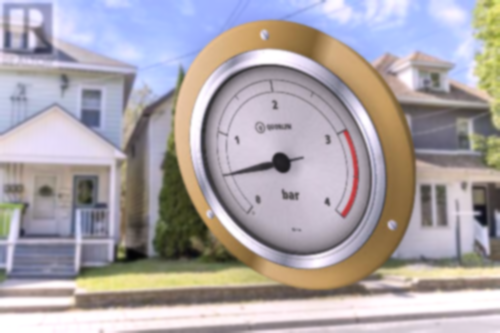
0.5
